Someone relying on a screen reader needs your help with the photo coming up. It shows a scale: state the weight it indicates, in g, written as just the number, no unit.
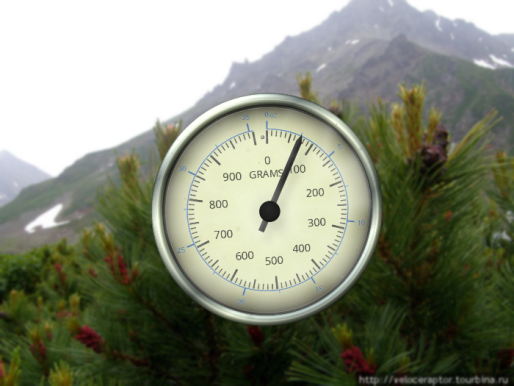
70
